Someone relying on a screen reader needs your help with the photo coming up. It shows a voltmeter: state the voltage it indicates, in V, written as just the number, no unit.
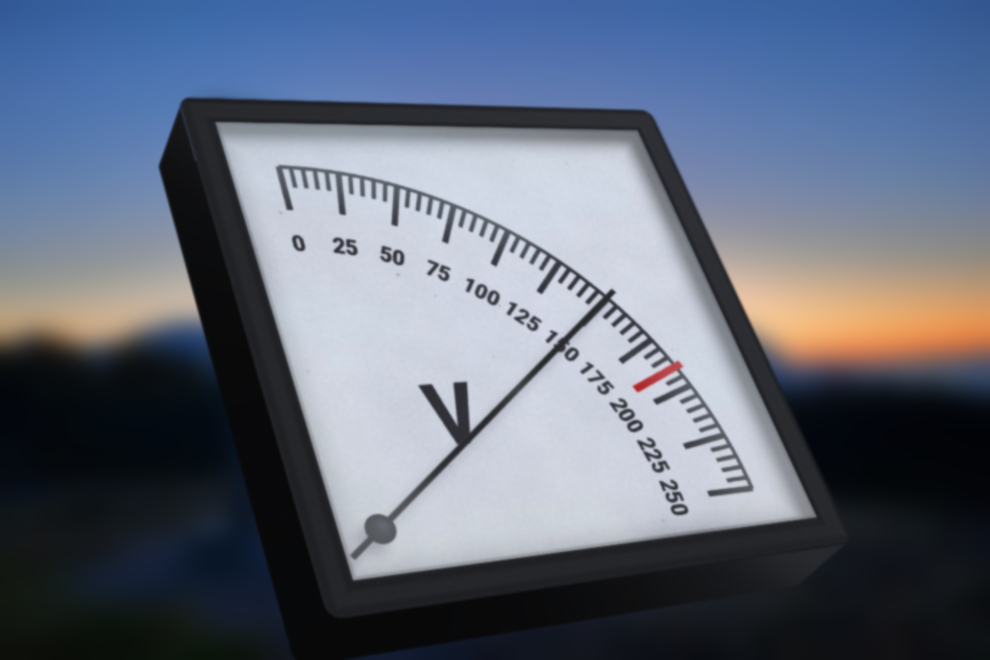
150
